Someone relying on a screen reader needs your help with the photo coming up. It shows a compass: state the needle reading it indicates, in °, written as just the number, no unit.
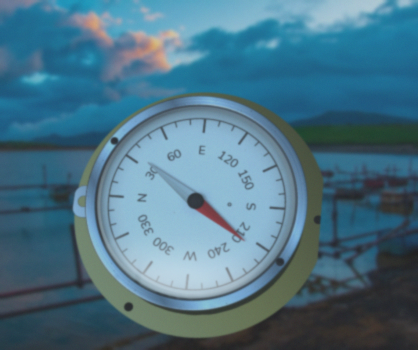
215
